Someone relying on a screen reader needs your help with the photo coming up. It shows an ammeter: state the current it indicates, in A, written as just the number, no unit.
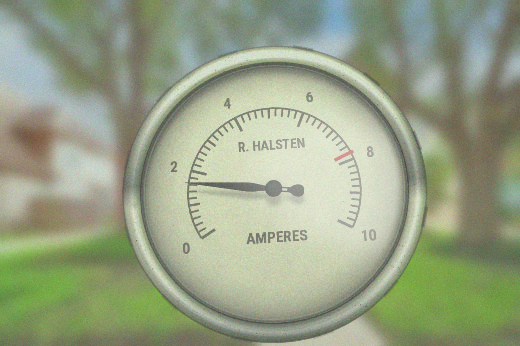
1.6
